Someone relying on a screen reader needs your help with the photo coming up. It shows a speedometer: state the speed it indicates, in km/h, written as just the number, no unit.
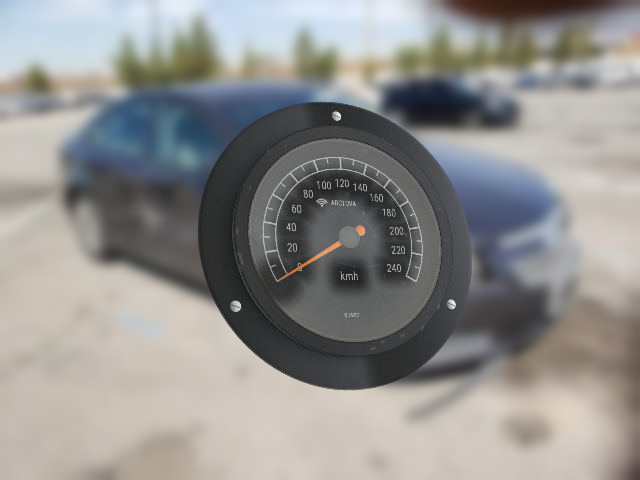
0
